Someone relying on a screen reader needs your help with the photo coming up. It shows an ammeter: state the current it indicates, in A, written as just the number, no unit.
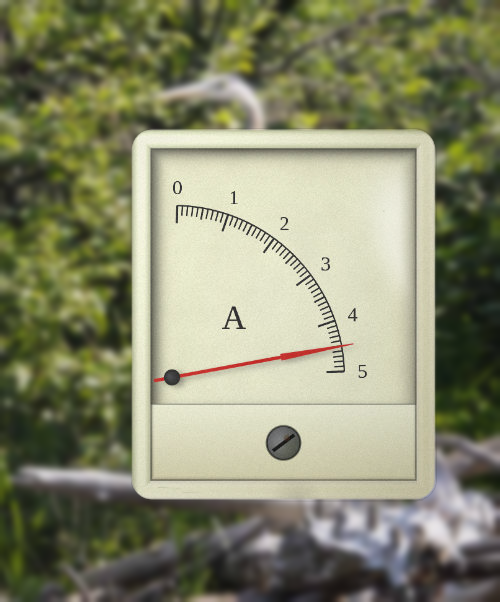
4.5
